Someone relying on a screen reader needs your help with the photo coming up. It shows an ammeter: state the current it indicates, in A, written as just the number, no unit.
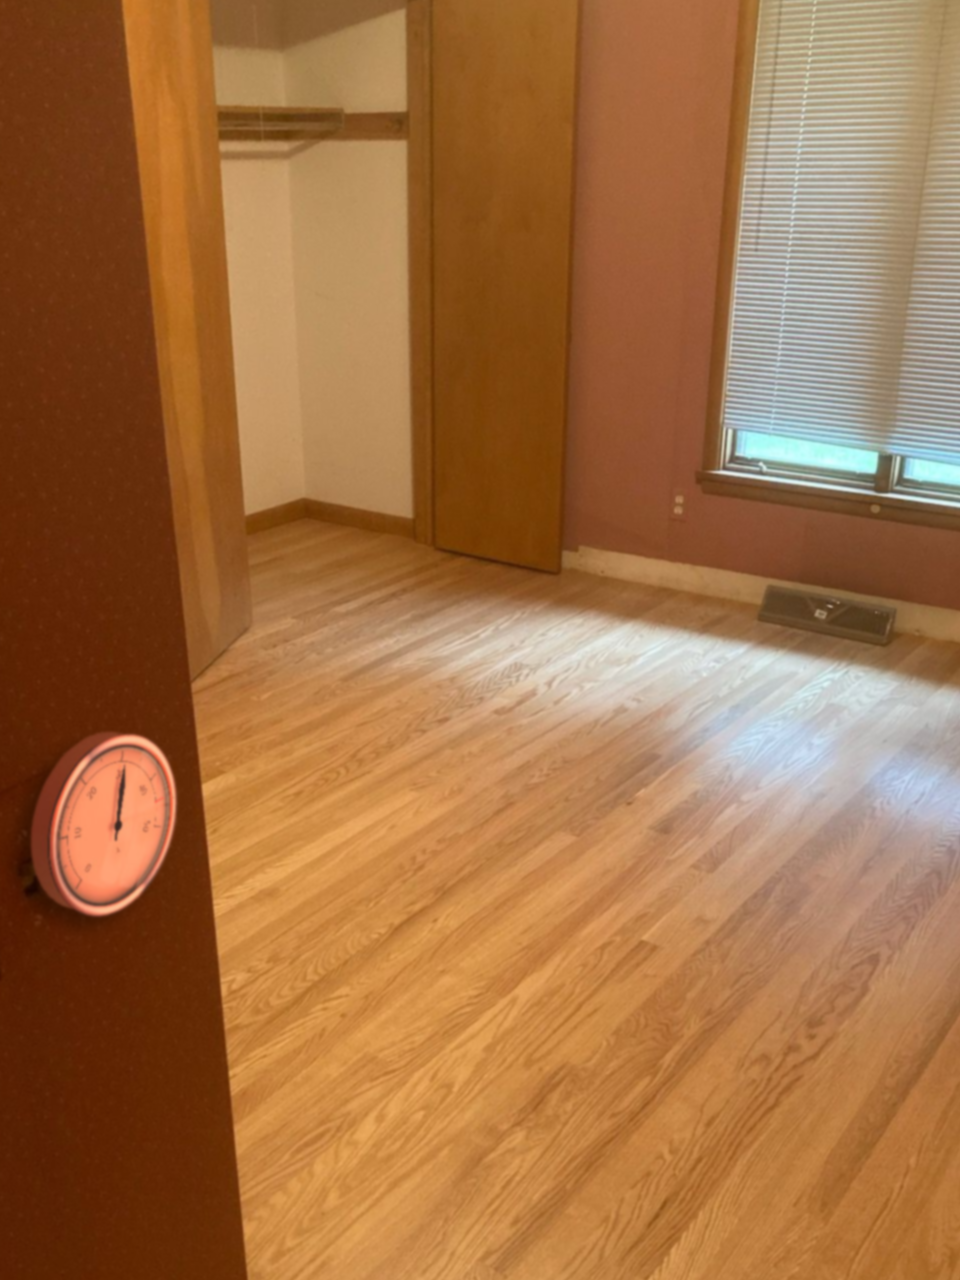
30
